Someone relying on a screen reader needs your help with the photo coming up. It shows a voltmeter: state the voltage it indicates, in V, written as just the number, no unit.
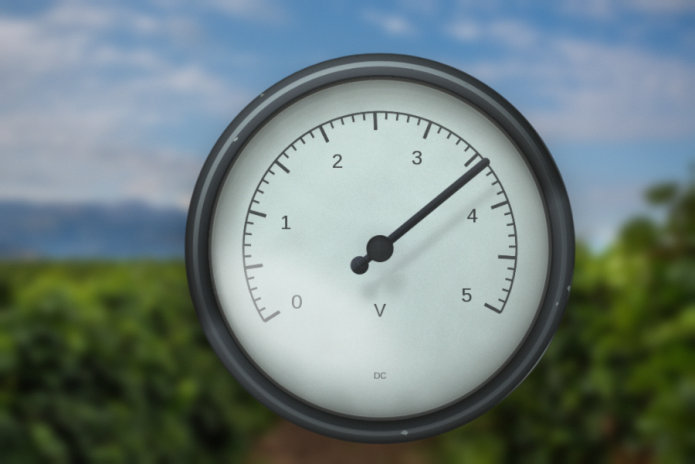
3.6
